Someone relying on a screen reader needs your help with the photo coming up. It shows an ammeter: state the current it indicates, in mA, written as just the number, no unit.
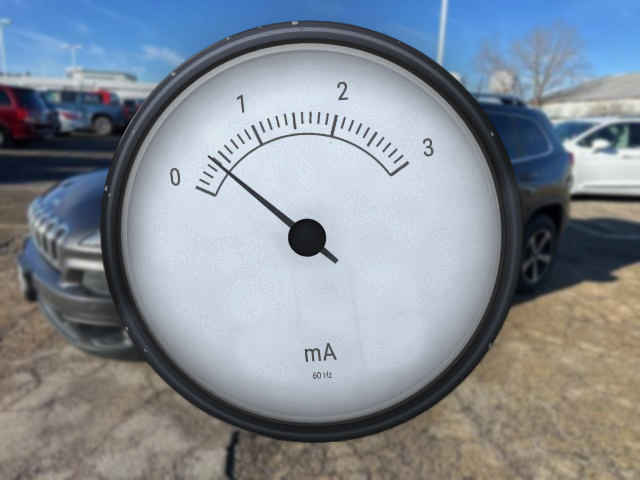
0.4
